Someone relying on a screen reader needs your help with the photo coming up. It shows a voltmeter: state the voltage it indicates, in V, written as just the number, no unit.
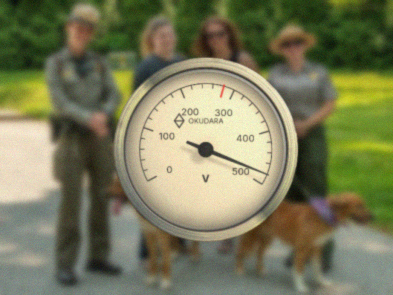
480
